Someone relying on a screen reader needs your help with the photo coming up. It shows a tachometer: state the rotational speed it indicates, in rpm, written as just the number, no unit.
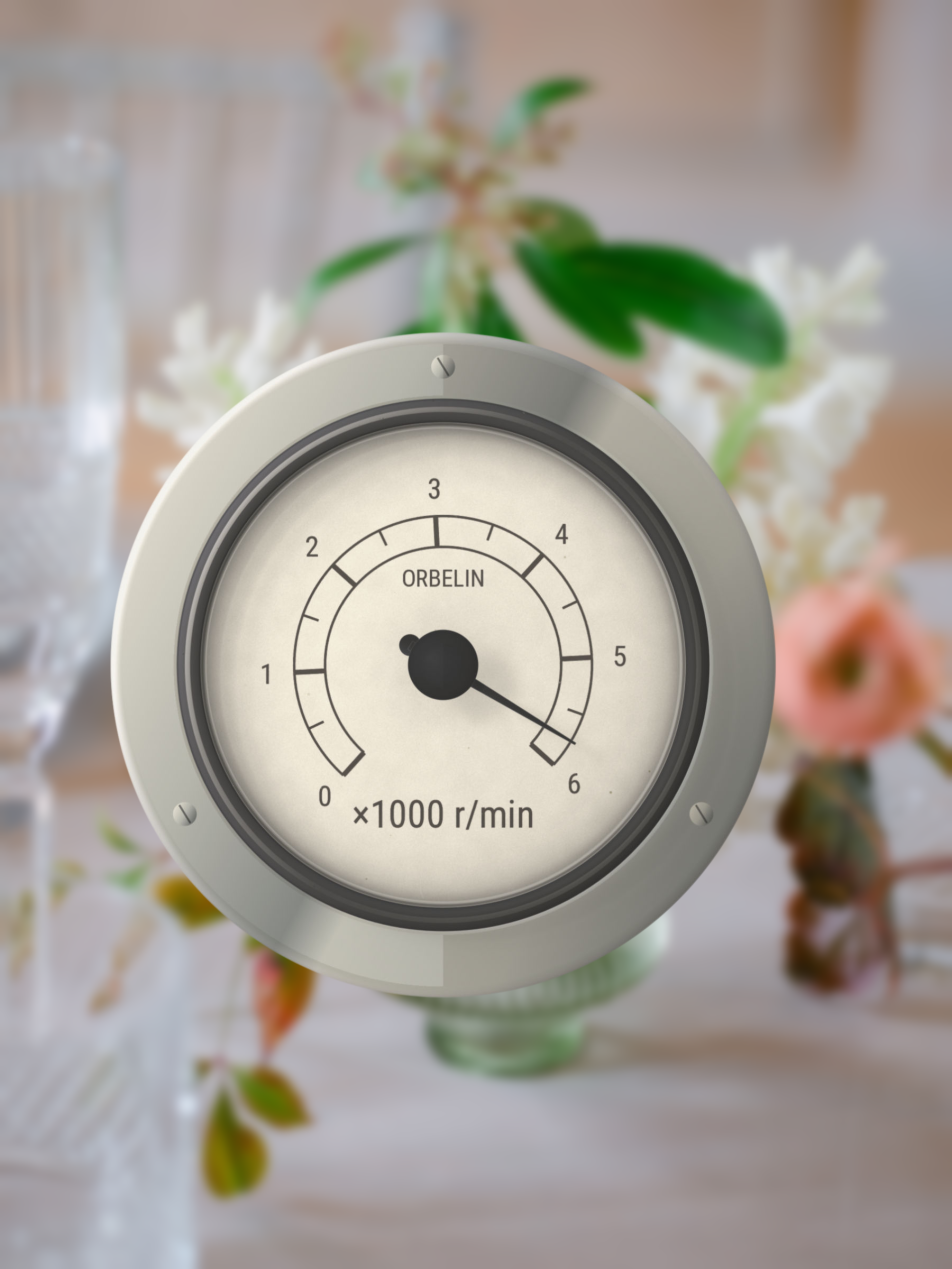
5750
